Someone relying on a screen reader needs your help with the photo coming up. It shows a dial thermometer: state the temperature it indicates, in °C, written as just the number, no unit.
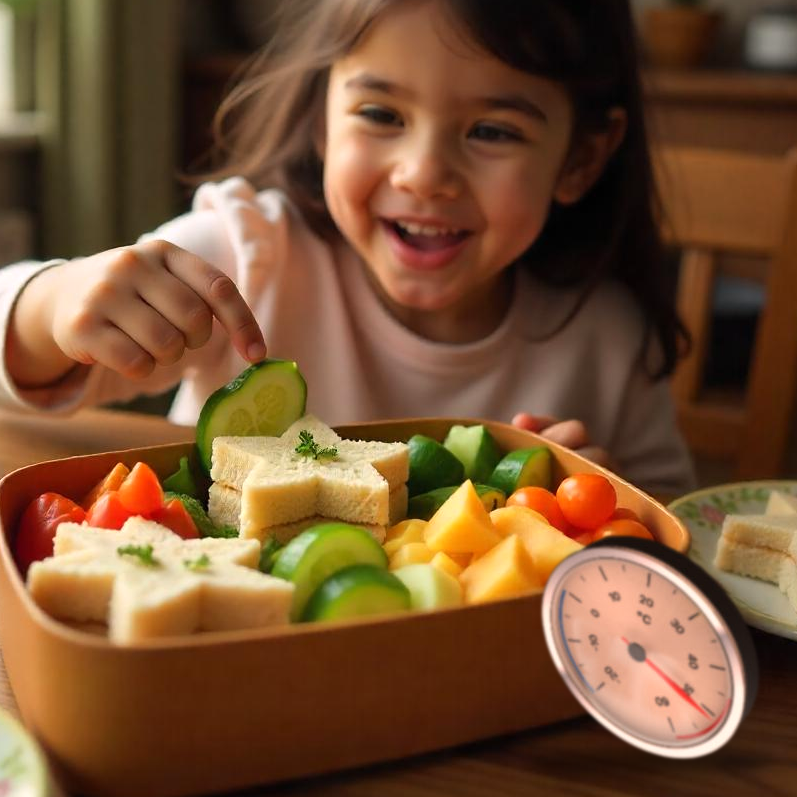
50
